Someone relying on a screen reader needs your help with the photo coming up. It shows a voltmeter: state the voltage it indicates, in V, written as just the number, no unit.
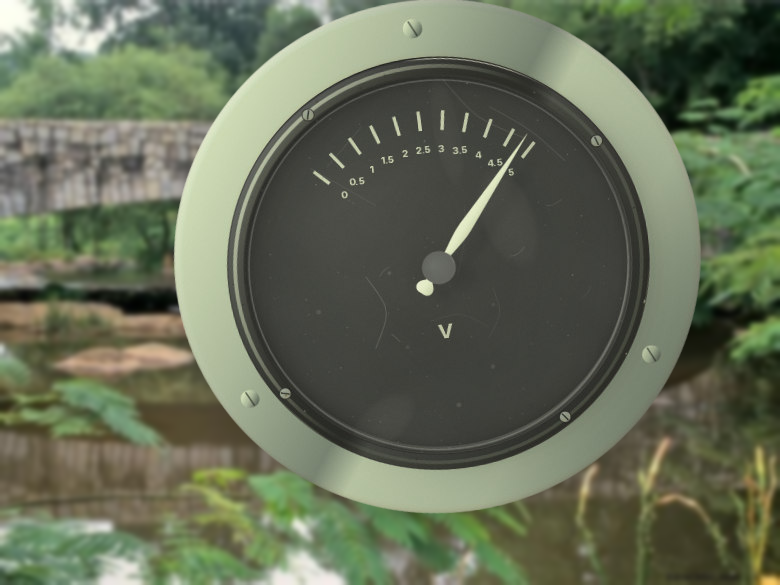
4.75
